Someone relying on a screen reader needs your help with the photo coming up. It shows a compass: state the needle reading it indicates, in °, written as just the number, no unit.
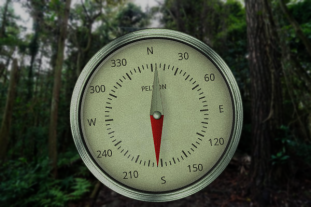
185
